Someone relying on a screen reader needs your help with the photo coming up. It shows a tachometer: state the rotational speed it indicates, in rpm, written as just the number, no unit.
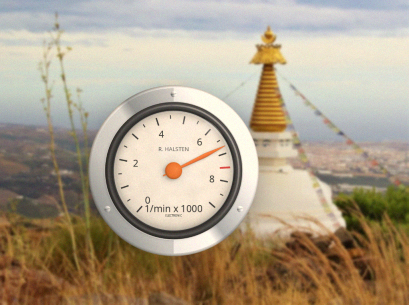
6750
